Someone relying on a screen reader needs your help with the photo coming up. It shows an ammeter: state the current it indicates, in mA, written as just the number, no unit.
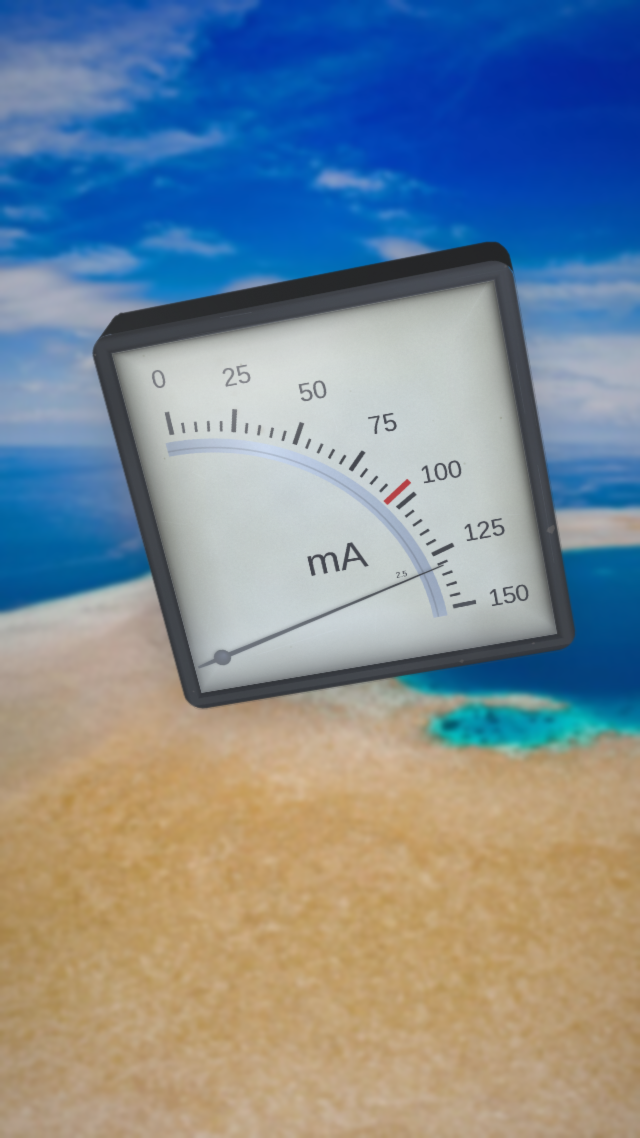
130
